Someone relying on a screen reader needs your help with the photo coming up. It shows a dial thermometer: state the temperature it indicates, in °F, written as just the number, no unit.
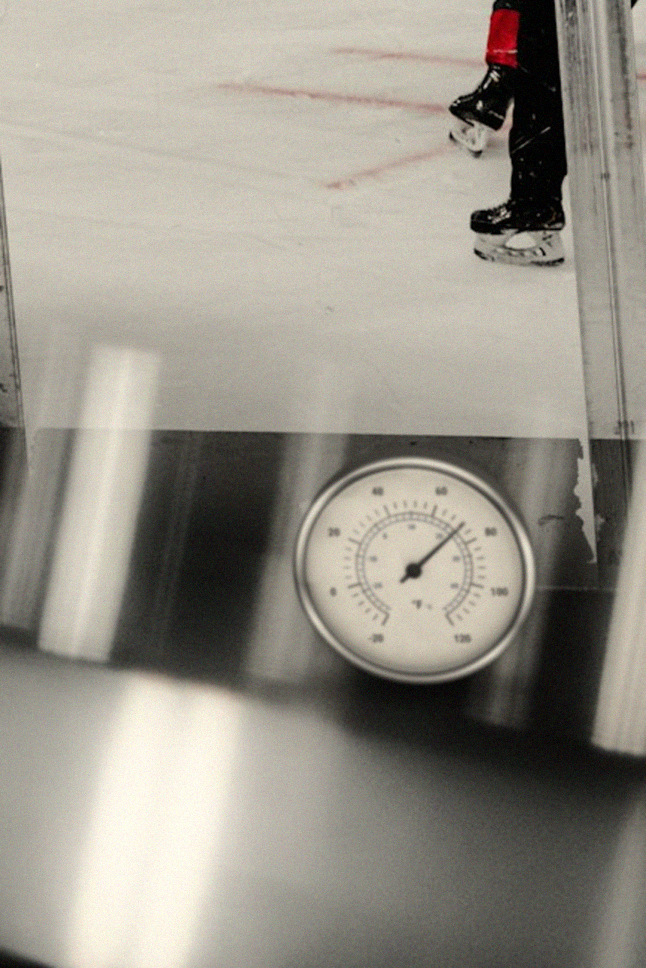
72
